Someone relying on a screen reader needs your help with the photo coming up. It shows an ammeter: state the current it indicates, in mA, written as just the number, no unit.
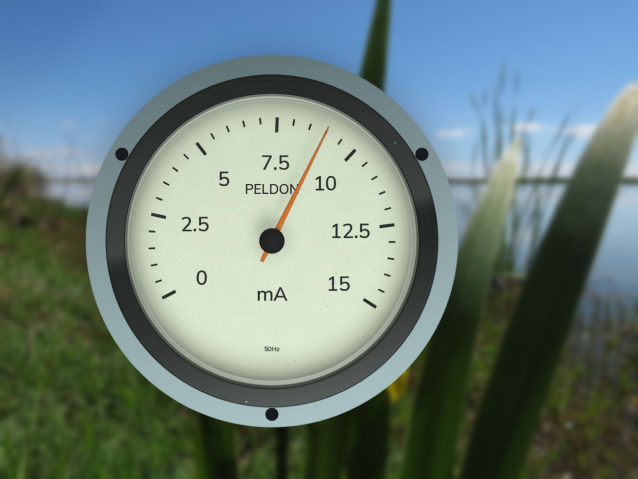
9
